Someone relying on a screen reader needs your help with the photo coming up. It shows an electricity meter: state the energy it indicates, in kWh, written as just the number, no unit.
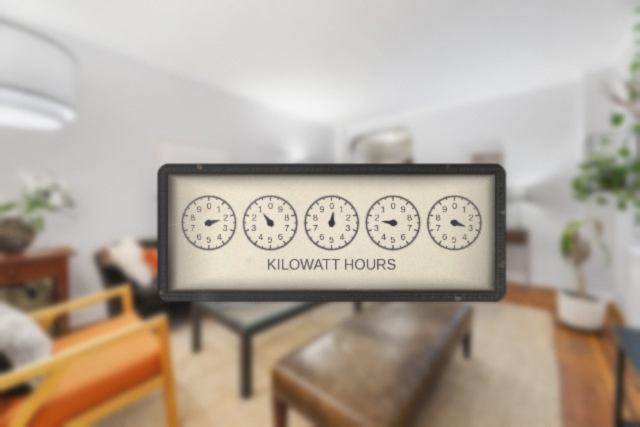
21023
